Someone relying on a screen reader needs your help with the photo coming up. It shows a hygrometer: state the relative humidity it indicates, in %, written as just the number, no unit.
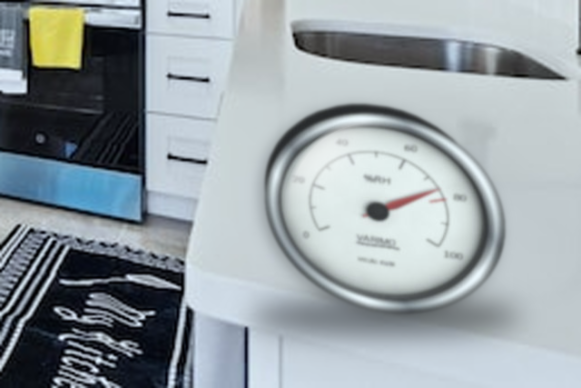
75
